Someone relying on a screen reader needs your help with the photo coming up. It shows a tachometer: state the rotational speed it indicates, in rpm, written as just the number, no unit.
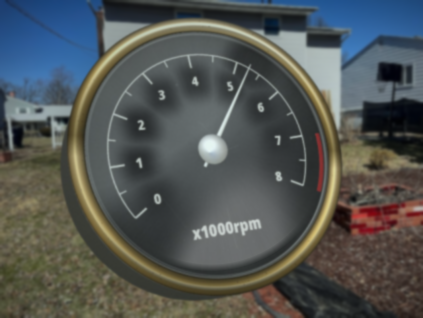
5250
